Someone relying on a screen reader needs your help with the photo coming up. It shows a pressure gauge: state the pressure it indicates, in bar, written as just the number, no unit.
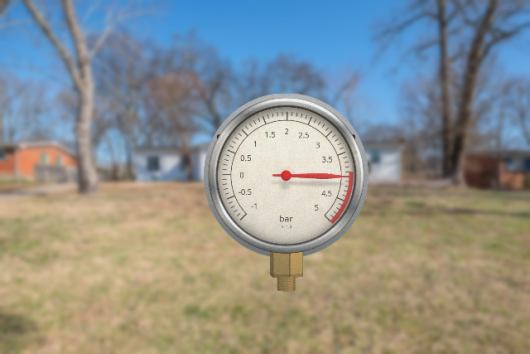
4
